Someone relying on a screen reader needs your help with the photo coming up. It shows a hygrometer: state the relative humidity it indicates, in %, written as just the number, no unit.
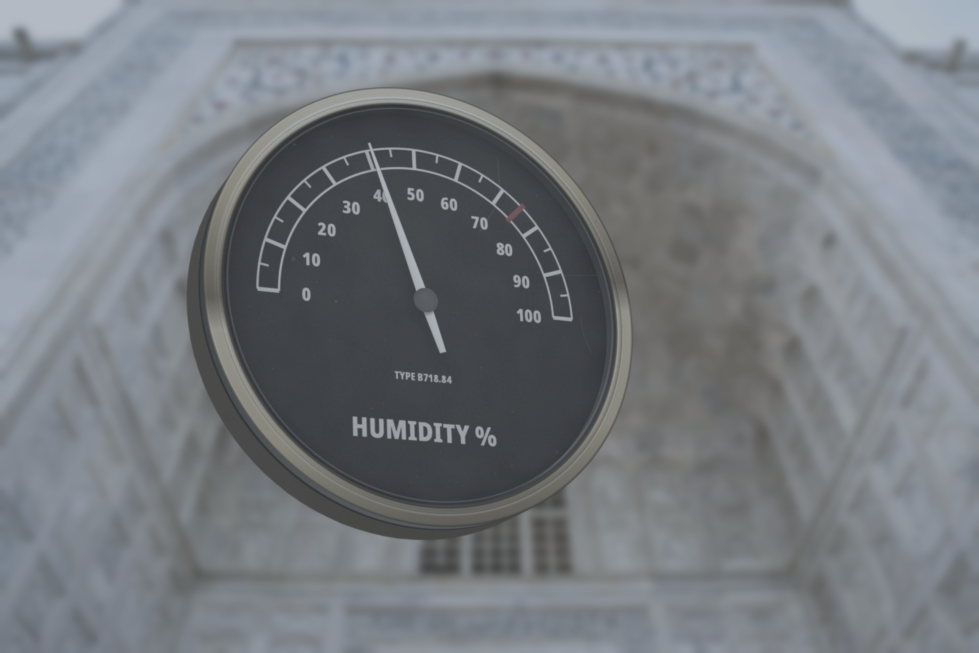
40
